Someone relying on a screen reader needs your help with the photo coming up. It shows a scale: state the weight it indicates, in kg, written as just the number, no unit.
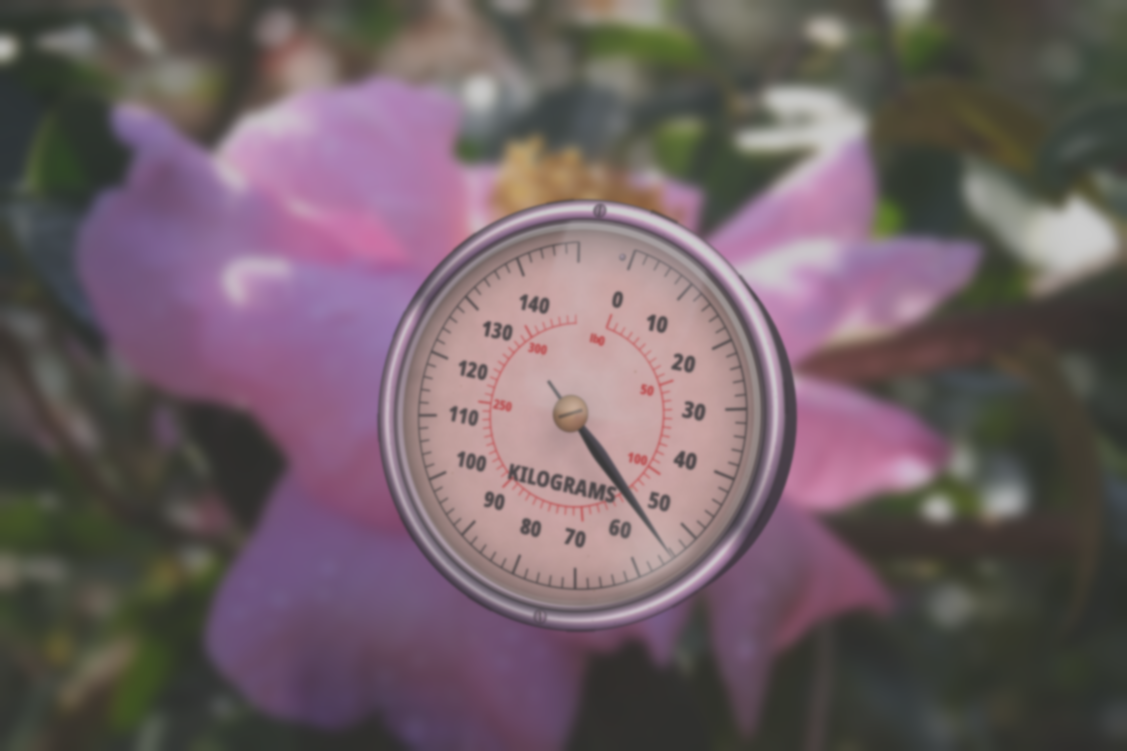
54
